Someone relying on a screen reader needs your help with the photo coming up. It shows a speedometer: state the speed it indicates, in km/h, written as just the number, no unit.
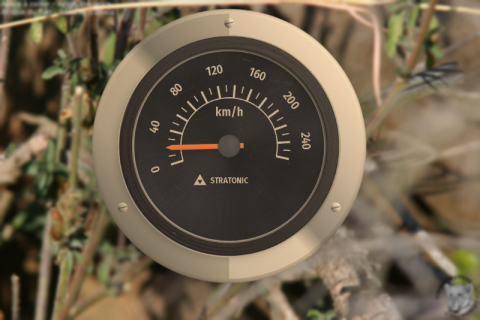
20
